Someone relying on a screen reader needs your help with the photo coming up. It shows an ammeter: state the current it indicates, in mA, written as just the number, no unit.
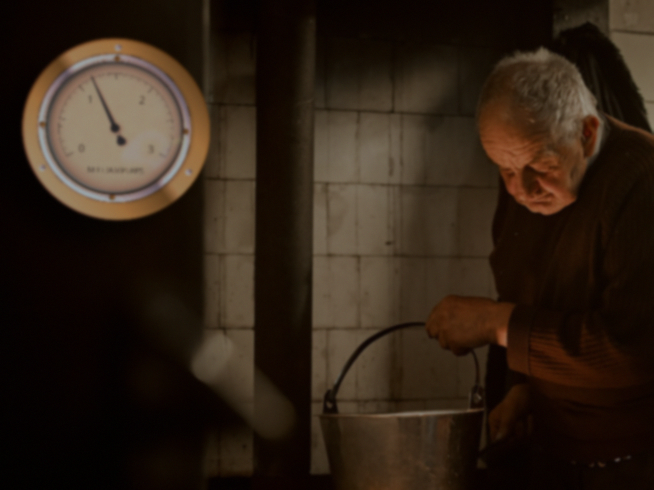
1.2
